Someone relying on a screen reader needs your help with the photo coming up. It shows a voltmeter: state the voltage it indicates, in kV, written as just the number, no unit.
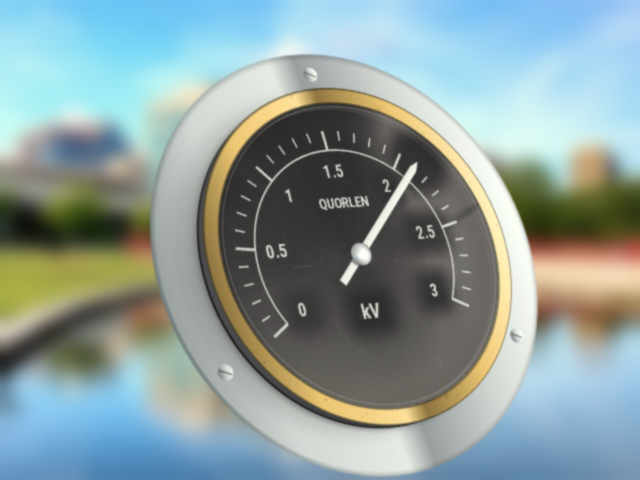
2.1
